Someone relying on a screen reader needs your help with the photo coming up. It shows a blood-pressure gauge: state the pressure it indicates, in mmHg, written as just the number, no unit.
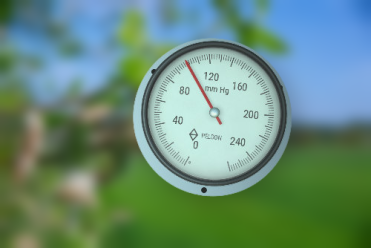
100
